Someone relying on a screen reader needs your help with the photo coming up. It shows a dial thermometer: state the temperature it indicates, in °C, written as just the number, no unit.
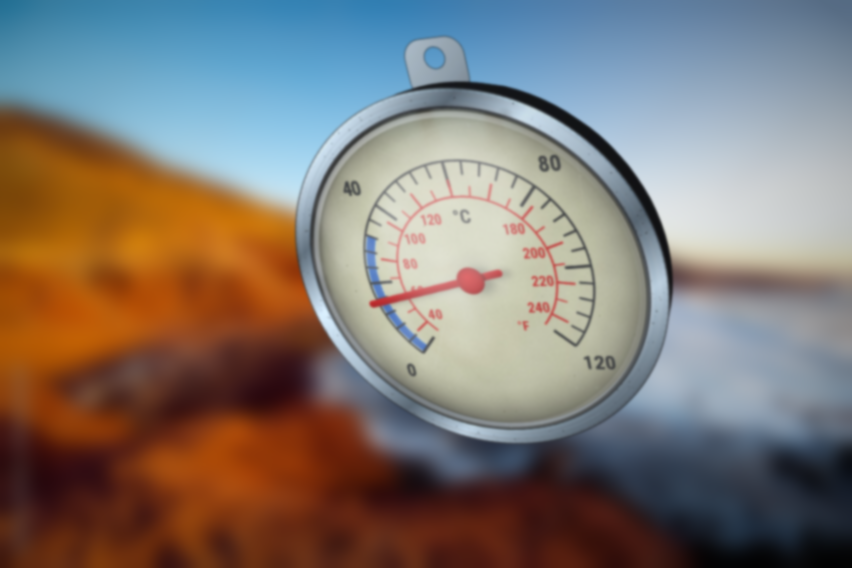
16
